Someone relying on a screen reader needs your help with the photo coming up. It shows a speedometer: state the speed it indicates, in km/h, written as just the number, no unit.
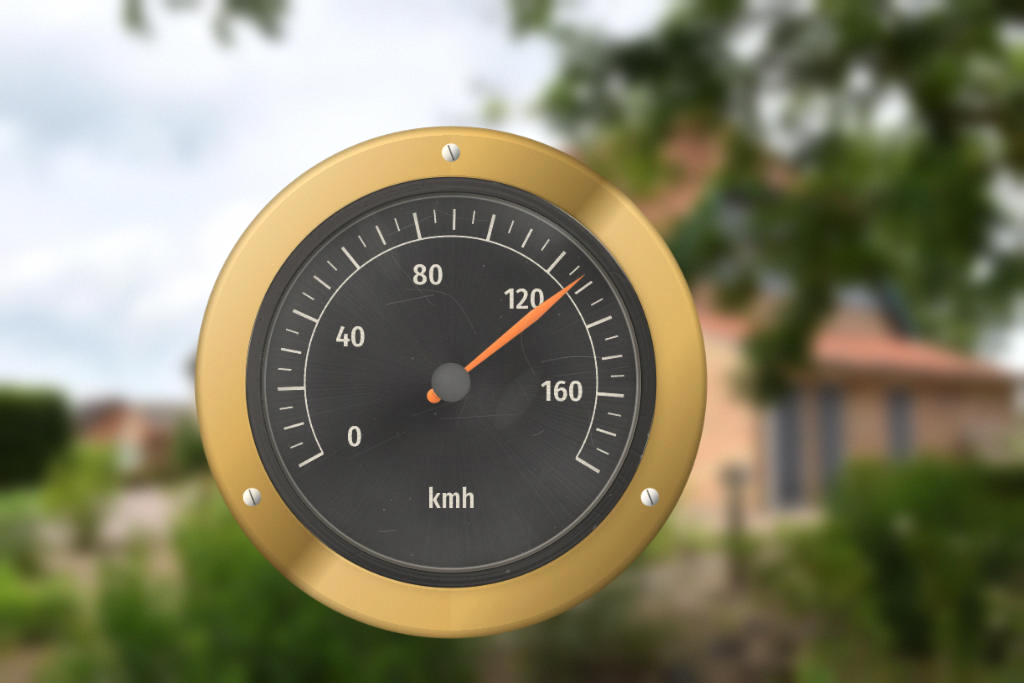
127.5
